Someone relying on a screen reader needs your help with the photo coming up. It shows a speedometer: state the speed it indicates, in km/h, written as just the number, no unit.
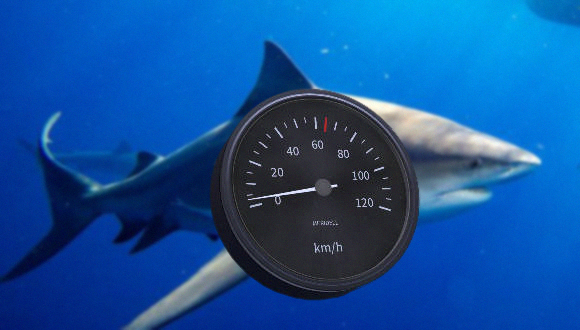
2.5
